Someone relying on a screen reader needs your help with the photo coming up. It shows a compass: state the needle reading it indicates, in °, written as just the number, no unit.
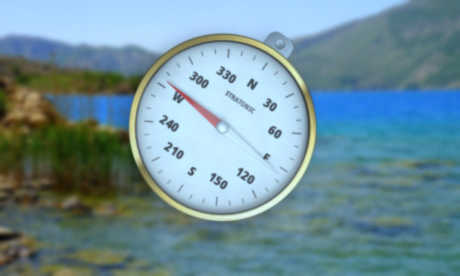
275
